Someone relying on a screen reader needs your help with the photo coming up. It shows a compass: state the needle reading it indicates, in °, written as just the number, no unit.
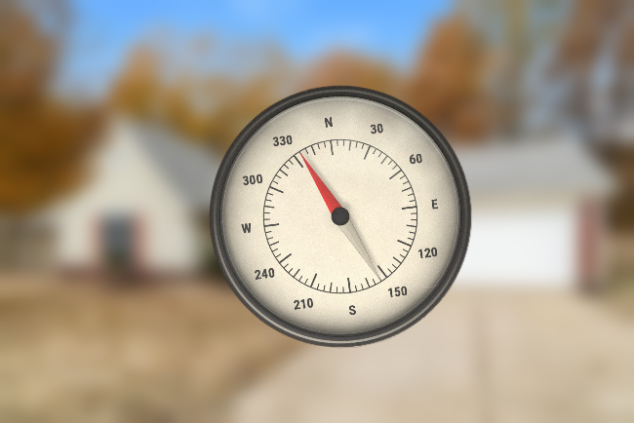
335
